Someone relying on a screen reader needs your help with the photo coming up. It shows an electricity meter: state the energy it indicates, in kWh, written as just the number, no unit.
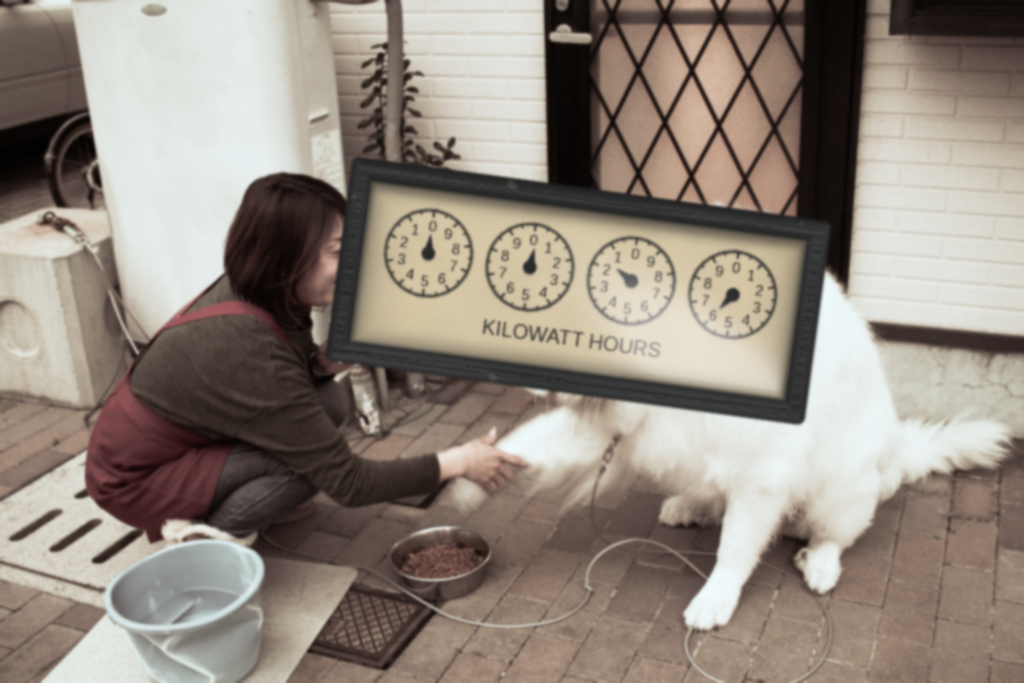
16
